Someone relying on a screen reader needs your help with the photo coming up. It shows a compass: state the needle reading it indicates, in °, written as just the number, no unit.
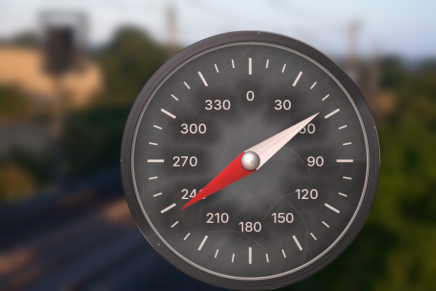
235
